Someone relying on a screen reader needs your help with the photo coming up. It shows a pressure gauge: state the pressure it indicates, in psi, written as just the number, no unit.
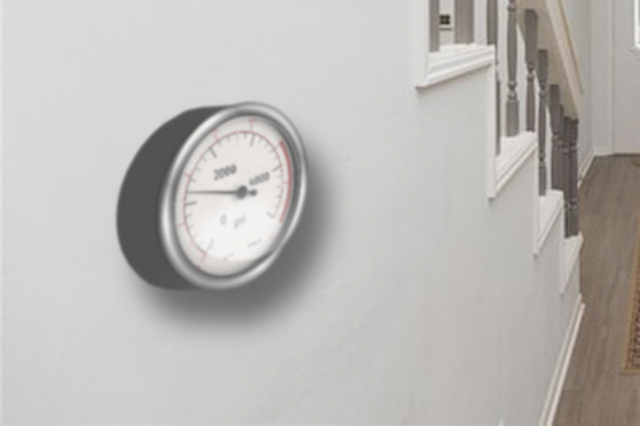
1200
